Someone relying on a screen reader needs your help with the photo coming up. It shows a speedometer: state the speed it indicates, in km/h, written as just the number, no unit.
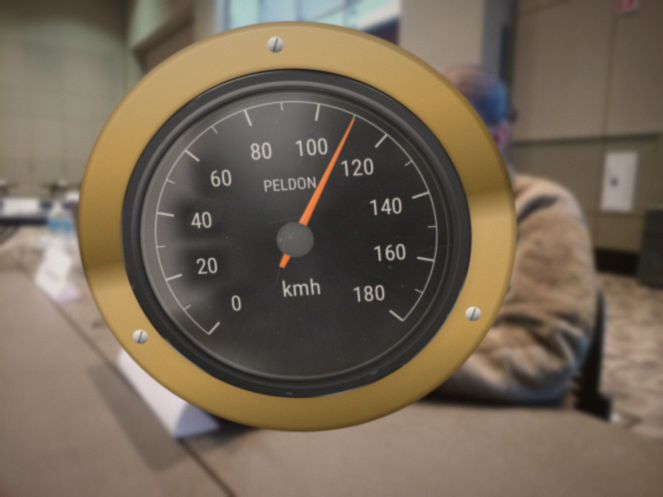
110
